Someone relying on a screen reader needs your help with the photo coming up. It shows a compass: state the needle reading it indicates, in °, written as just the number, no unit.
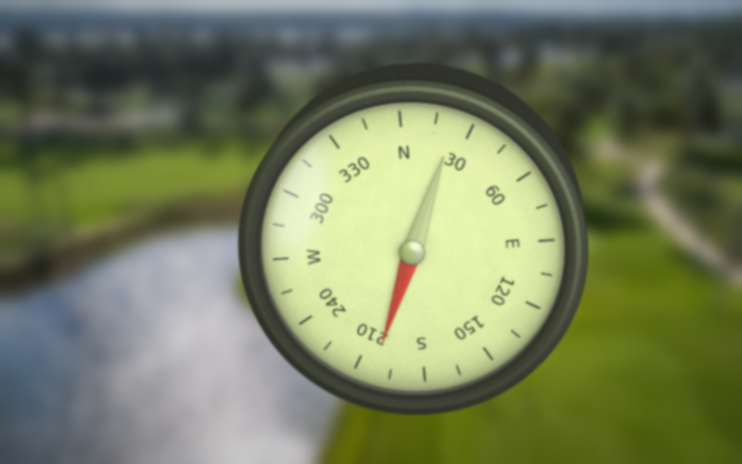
202.5
